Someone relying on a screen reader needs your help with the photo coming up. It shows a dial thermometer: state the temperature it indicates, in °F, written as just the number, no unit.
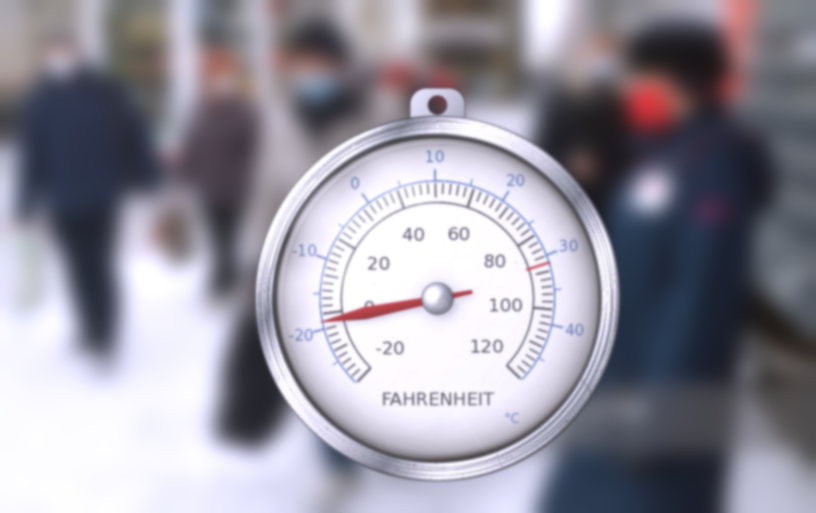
-2
